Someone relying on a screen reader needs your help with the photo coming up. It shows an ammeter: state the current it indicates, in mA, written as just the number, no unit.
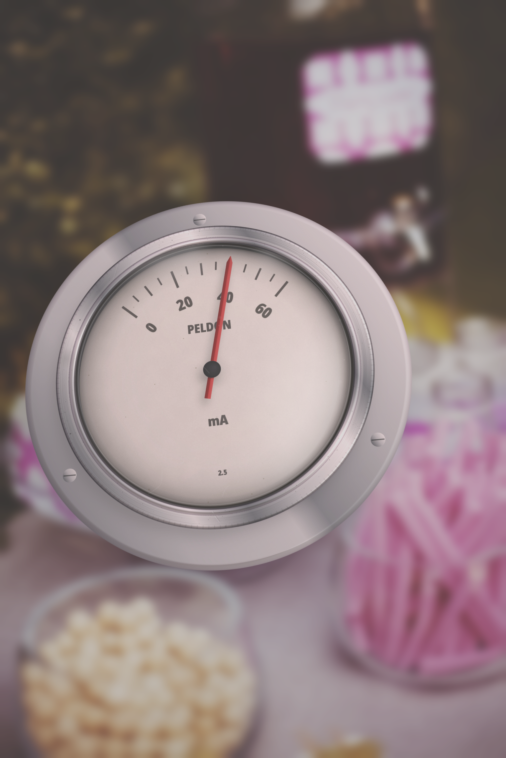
40
